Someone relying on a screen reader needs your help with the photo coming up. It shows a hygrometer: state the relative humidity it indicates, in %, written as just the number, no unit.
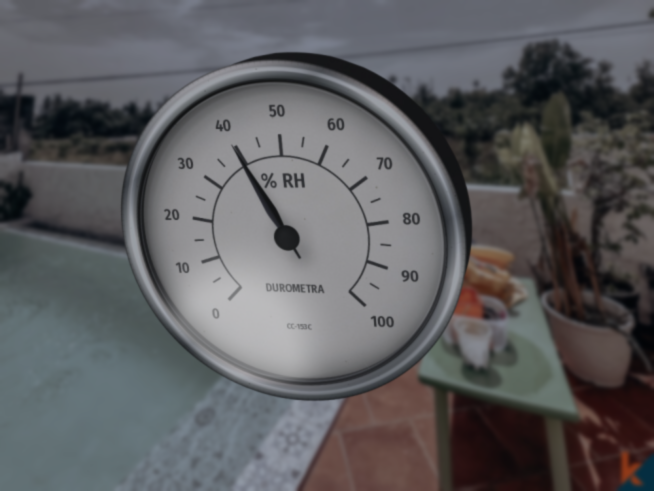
40
